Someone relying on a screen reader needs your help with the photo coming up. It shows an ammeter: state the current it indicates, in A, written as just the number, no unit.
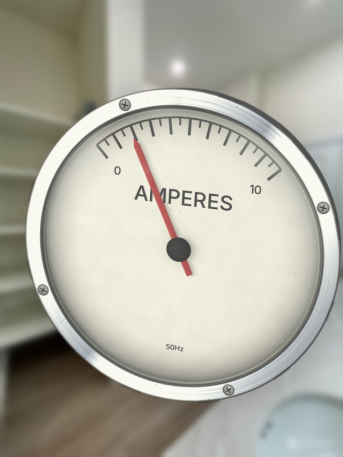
2
